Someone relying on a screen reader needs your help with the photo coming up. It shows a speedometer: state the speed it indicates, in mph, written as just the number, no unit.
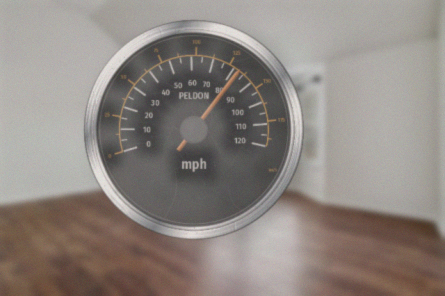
82.5
